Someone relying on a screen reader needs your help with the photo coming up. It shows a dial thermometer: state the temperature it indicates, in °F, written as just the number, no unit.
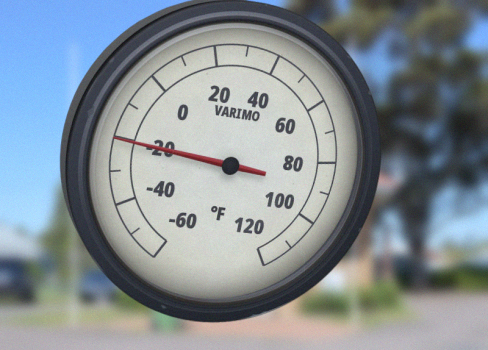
-20
